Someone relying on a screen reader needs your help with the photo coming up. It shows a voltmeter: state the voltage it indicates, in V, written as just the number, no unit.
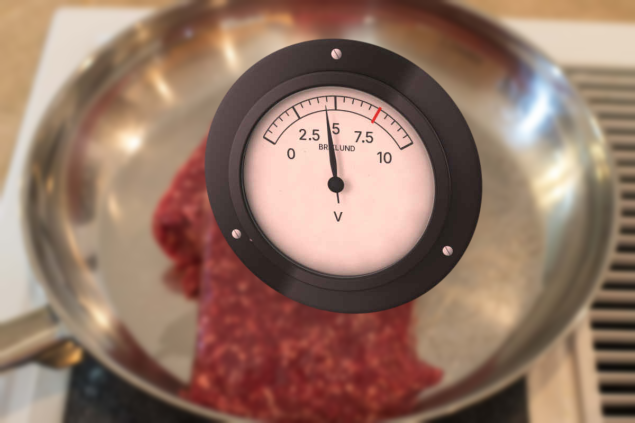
4.5
